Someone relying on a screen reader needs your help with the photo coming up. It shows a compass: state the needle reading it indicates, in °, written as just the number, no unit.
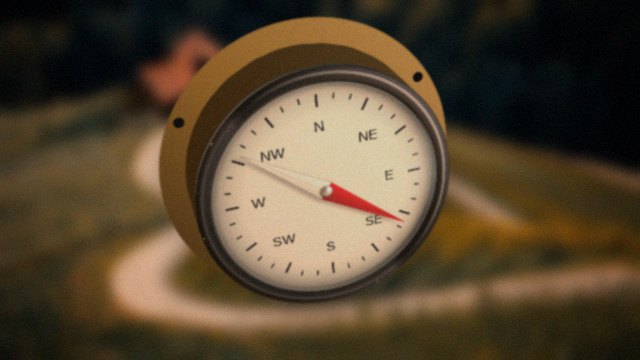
125
